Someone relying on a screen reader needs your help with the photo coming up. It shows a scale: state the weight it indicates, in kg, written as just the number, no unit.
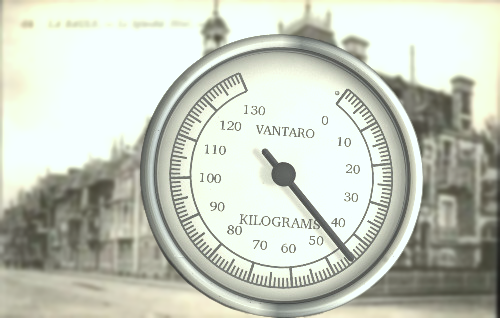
45
